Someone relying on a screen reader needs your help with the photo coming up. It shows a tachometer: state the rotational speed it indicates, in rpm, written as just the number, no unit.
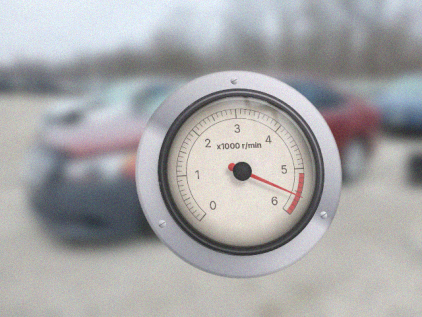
5600
